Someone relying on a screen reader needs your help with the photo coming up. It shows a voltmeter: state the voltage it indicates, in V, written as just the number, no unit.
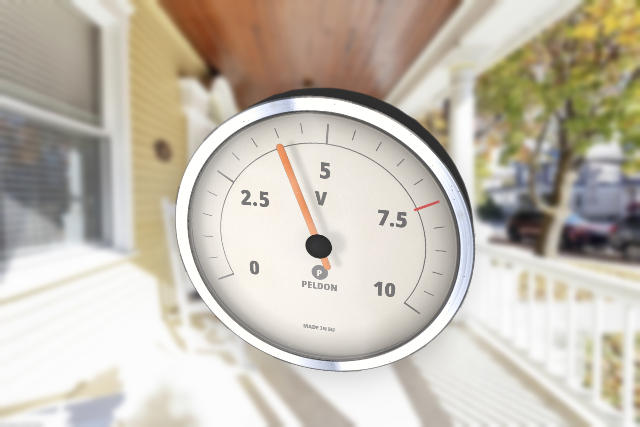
4
